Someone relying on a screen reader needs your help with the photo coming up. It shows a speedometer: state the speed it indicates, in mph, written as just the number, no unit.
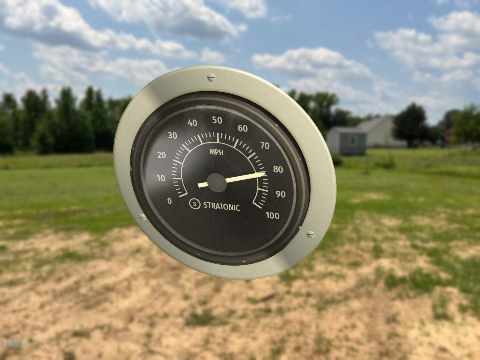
80
